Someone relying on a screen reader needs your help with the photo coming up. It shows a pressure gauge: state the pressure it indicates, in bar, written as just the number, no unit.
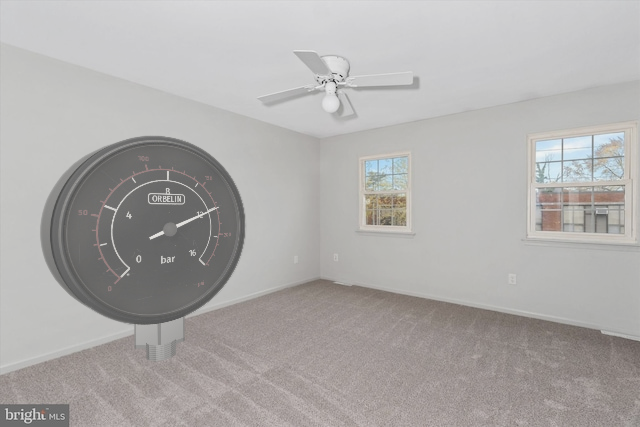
12
